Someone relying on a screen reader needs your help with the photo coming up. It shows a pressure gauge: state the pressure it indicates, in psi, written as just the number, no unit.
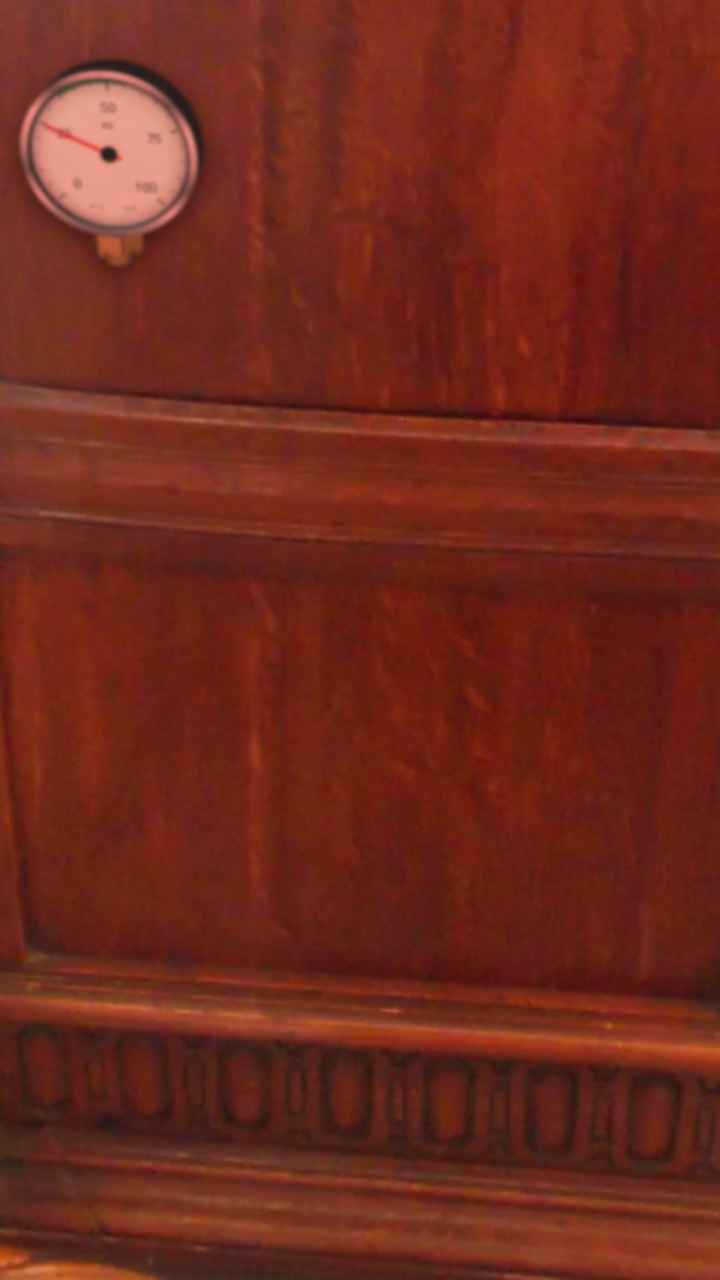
25
